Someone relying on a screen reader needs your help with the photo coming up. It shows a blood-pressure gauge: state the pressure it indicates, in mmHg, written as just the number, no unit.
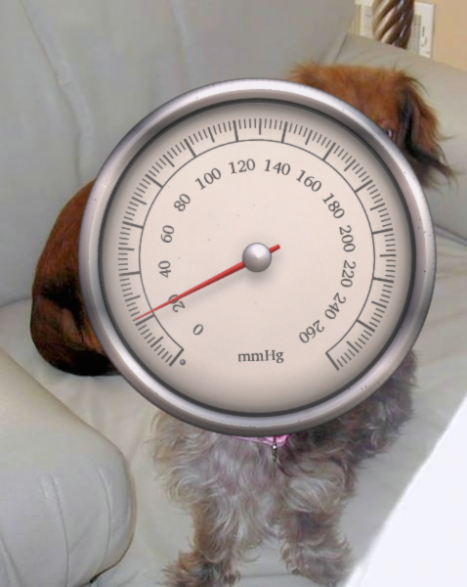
22
